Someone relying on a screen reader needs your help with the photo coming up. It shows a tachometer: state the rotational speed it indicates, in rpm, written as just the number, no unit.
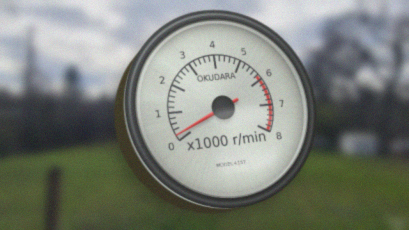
200
